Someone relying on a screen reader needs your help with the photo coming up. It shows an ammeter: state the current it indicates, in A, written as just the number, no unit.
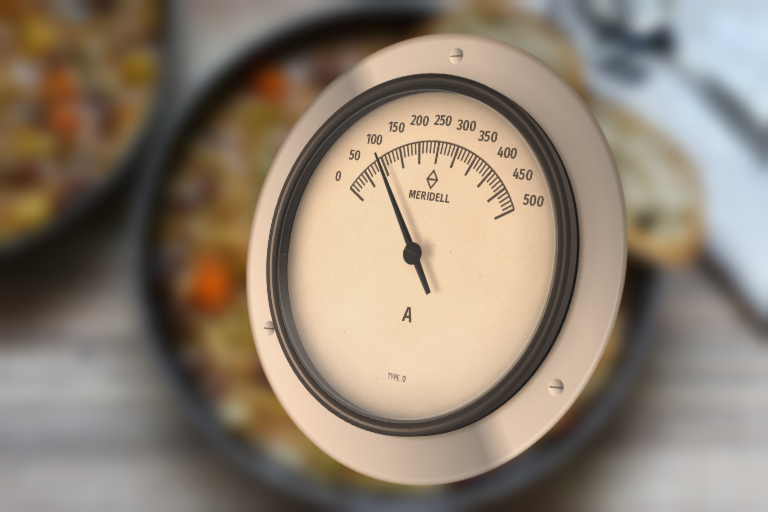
100
